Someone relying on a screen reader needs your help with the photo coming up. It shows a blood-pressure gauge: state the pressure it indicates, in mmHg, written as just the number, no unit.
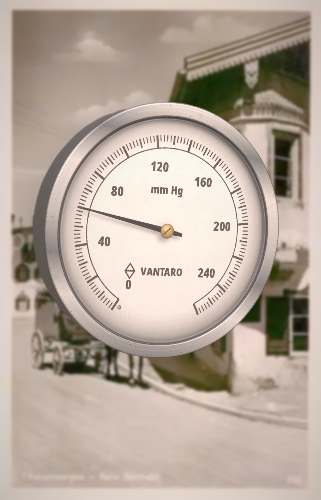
60
